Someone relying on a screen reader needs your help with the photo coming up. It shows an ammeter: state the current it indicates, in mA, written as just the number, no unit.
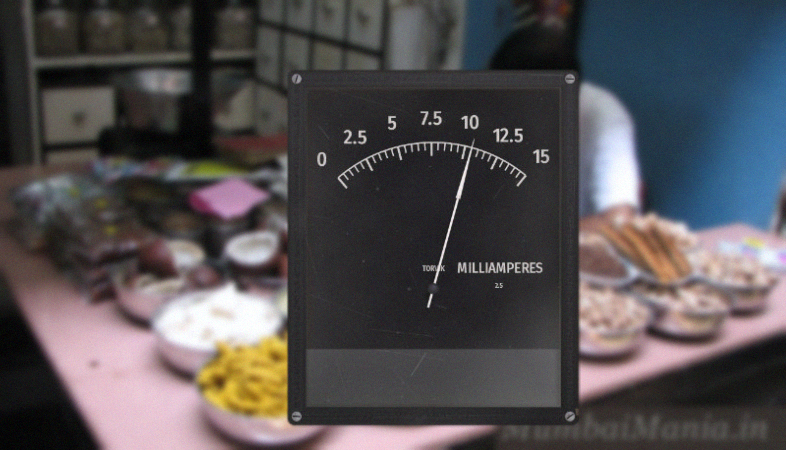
10.5
